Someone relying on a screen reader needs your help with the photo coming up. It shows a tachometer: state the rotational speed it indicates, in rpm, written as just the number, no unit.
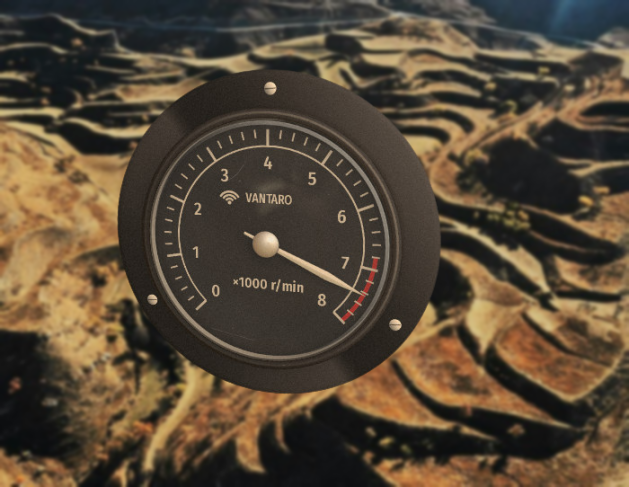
7400
